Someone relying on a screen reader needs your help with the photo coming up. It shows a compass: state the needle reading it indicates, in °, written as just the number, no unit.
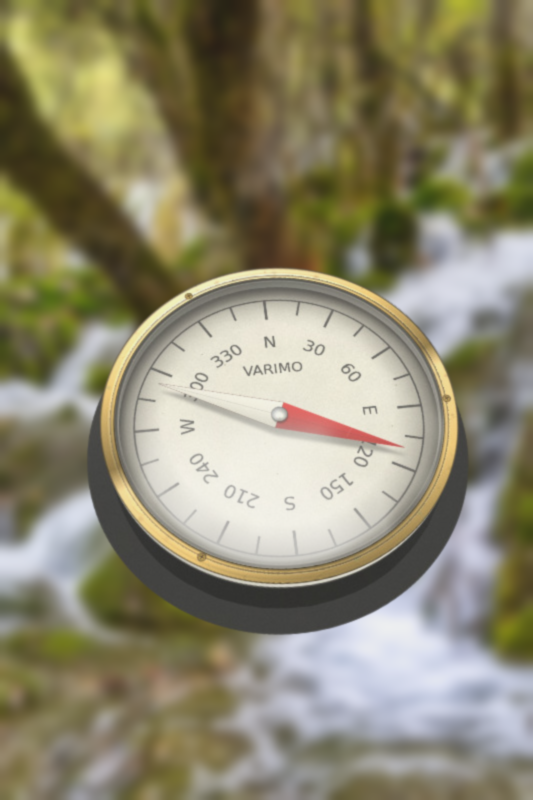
112.5
